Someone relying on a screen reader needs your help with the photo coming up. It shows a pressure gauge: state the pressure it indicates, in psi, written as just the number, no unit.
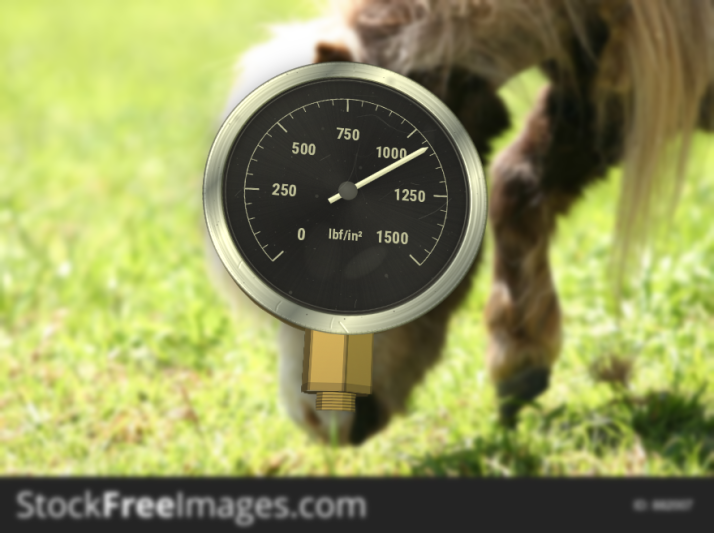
1075
